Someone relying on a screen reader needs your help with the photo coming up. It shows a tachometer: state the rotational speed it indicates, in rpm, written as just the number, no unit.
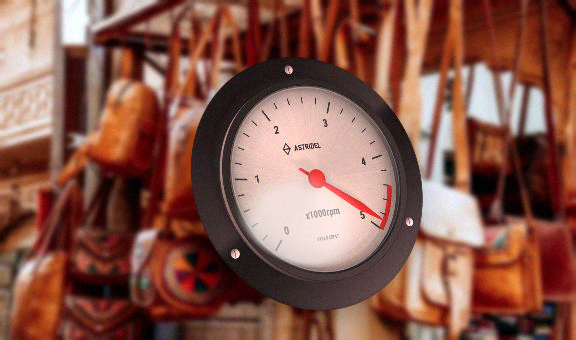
4900
